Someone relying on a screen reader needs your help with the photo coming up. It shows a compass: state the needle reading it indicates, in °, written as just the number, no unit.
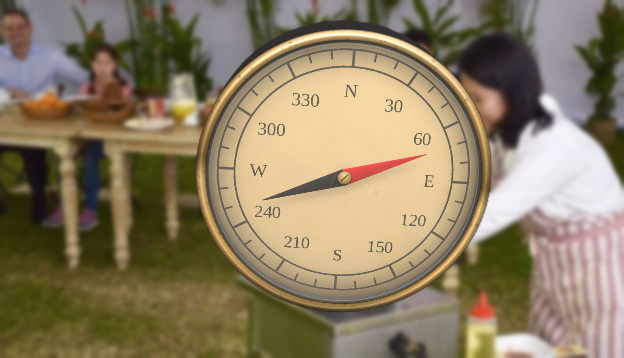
70
